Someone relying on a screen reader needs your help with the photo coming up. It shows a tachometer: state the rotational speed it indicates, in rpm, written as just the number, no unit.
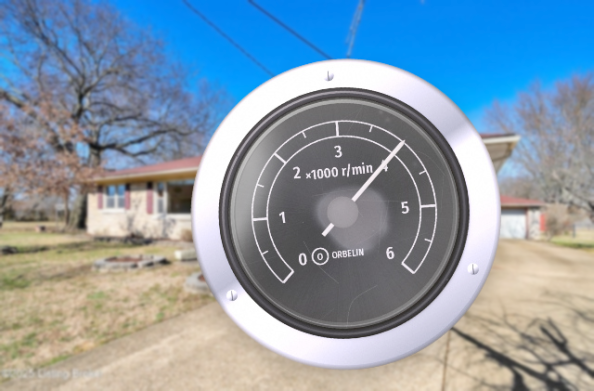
4000
